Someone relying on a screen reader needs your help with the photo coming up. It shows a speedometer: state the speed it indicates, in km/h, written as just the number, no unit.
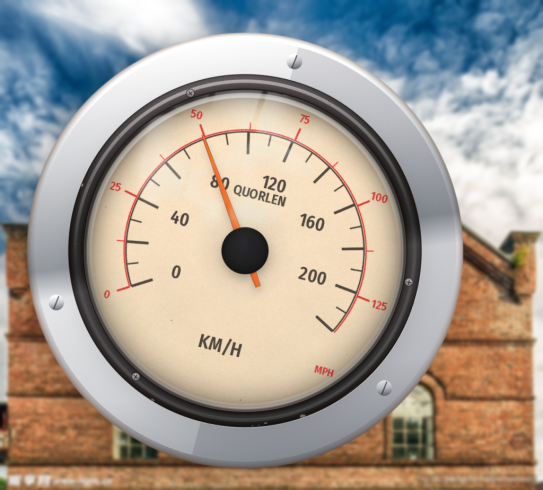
80
